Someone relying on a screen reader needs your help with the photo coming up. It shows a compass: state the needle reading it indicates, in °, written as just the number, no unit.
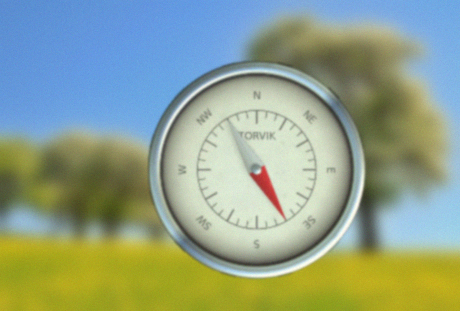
150
